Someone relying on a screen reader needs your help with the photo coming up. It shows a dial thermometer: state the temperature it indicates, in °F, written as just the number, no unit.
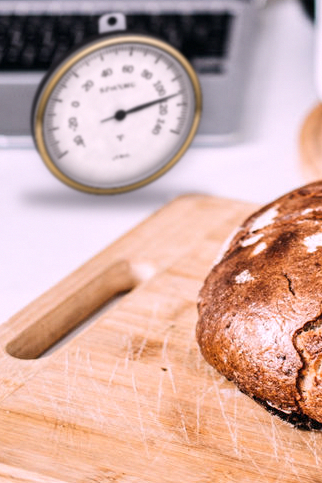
110
